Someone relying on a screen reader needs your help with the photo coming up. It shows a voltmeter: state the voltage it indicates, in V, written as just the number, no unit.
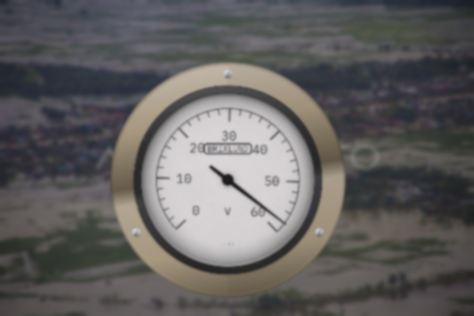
58
